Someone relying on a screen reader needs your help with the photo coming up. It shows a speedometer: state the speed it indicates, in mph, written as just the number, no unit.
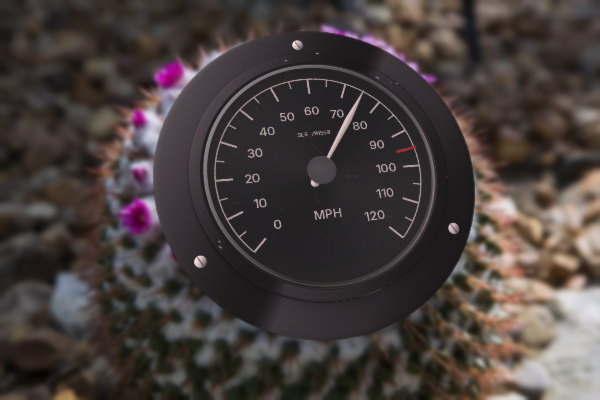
75
